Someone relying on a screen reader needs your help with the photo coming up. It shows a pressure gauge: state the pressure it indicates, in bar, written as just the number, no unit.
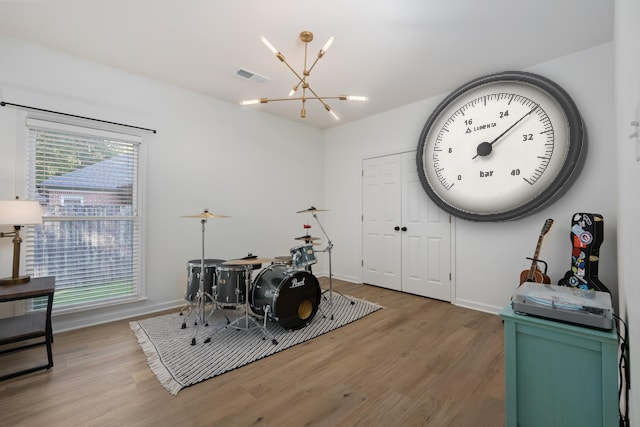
28
